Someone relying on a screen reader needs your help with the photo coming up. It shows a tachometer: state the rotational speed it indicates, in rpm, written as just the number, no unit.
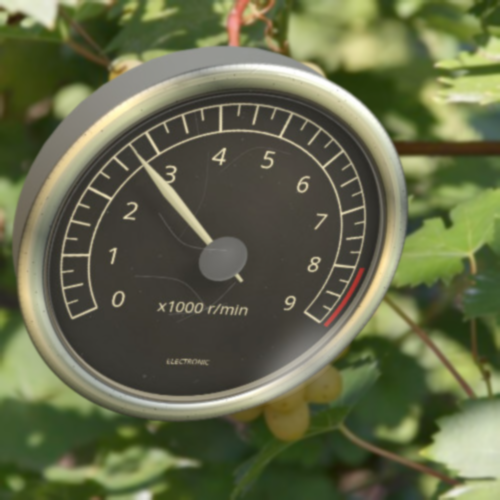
2750
